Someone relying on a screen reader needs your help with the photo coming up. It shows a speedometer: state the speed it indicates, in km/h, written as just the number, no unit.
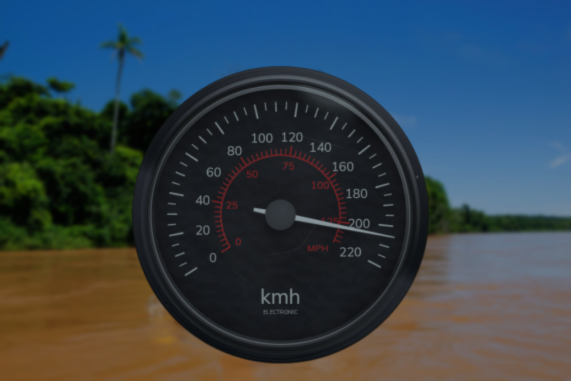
205
